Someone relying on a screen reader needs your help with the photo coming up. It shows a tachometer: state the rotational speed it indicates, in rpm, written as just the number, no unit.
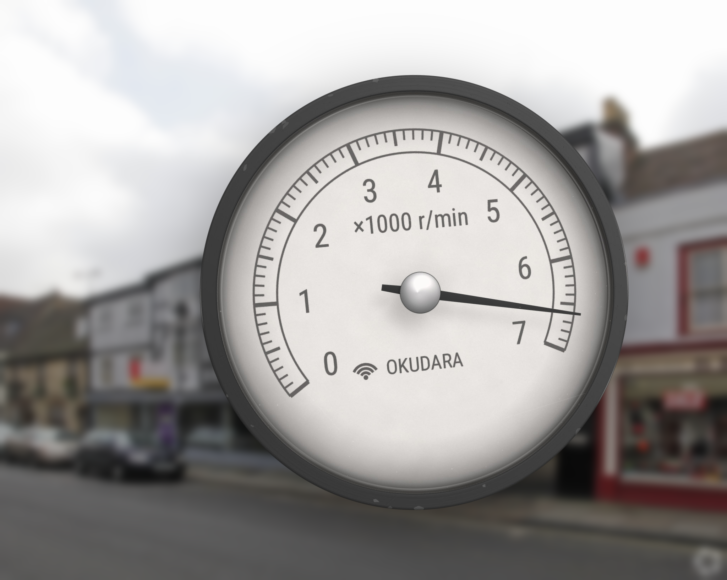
6600
